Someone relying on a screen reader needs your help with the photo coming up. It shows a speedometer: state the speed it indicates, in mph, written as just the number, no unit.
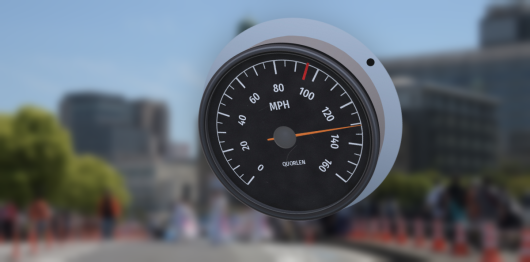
130
